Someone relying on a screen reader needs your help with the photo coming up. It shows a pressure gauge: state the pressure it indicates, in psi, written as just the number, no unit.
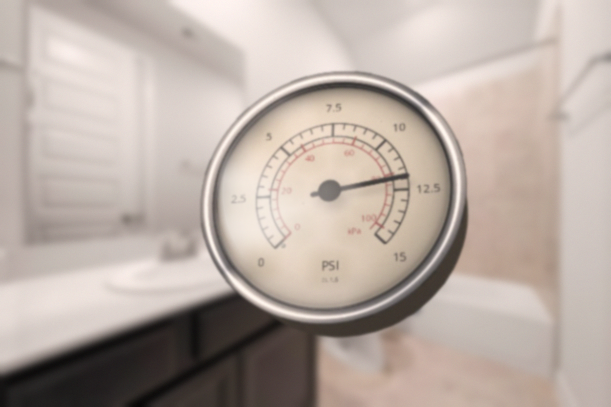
12
